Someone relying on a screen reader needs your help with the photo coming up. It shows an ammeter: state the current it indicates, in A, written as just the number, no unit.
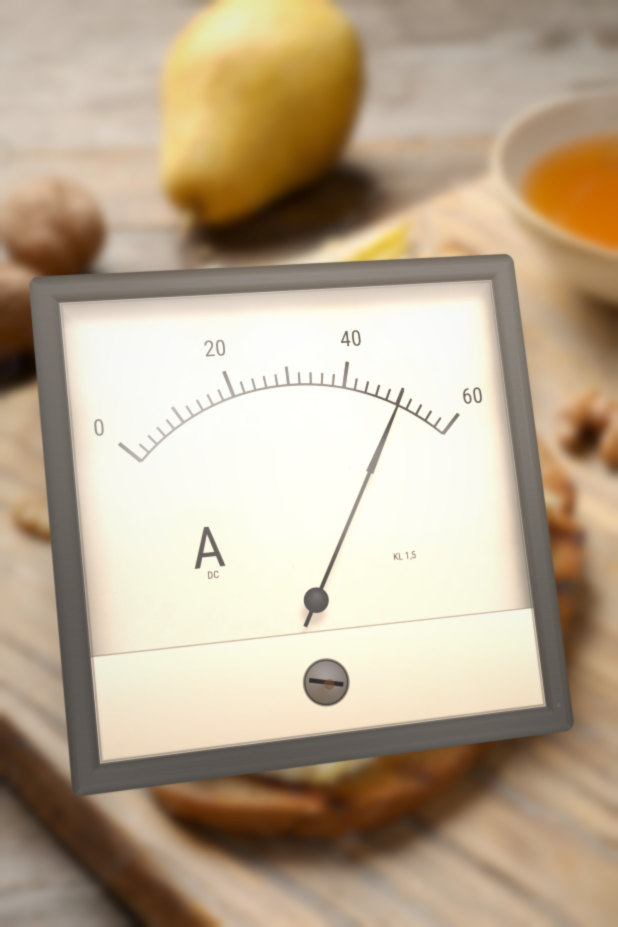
50
